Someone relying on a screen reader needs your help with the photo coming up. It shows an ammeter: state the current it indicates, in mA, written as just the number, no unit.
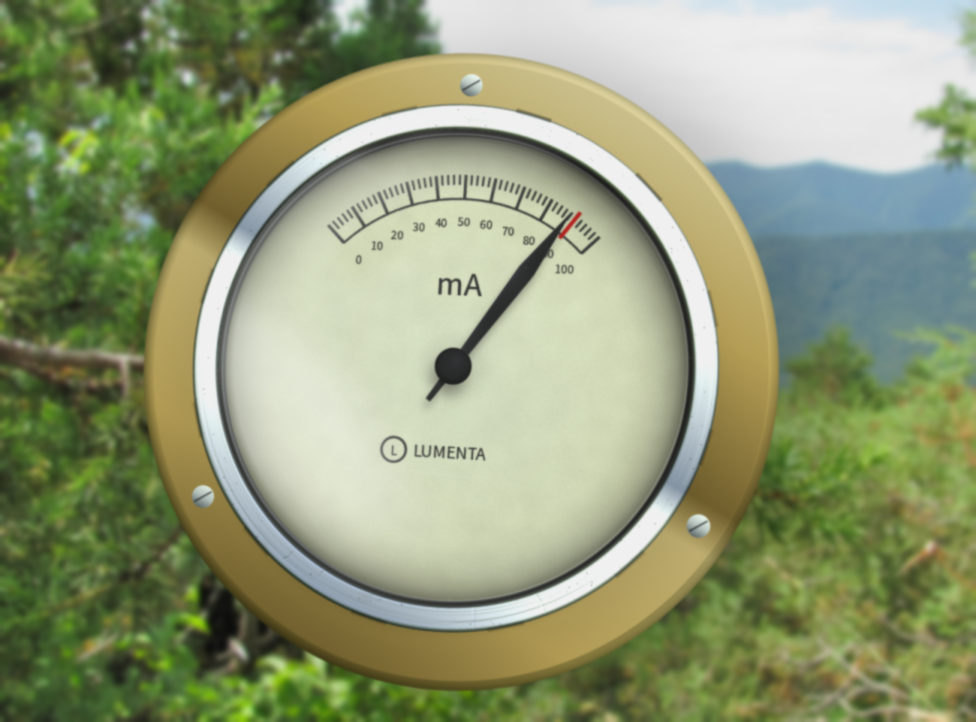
88
